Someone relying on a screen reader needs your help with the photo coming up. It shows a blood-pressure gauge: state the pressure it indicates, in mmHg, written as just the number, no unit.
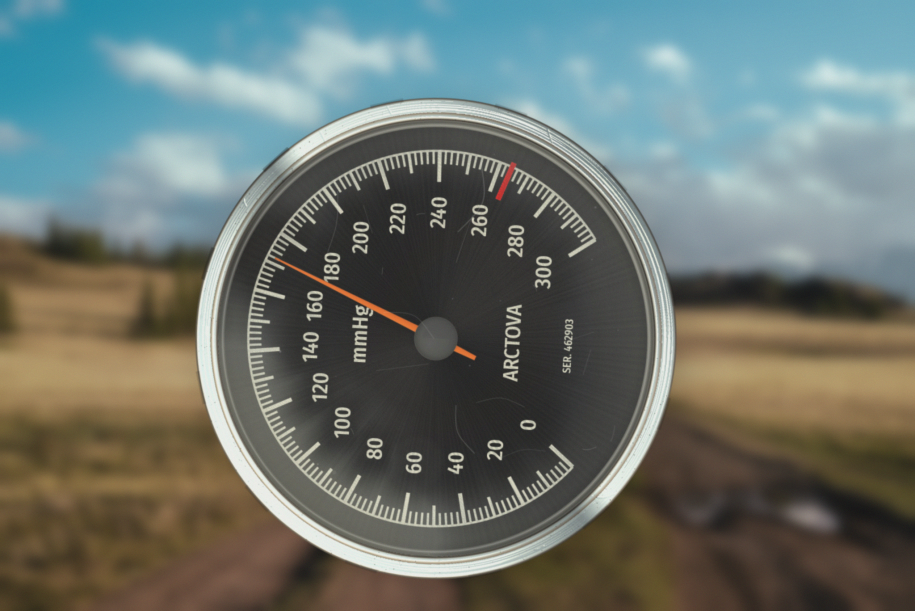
172
